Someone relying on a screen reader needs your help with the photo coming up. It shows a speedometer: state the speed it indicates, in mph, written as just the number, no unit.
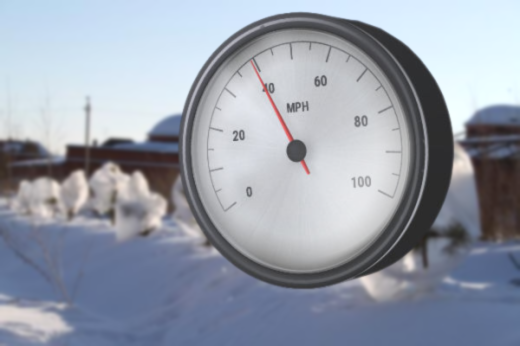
40
